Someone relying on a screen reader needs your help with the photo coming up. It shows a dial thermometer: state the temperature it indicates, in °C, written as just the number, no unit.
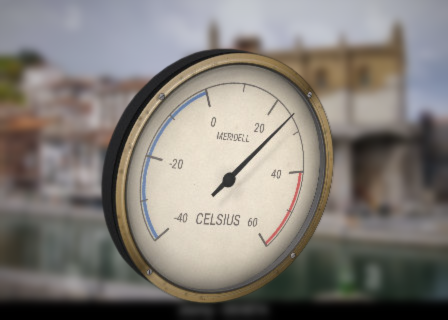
25
